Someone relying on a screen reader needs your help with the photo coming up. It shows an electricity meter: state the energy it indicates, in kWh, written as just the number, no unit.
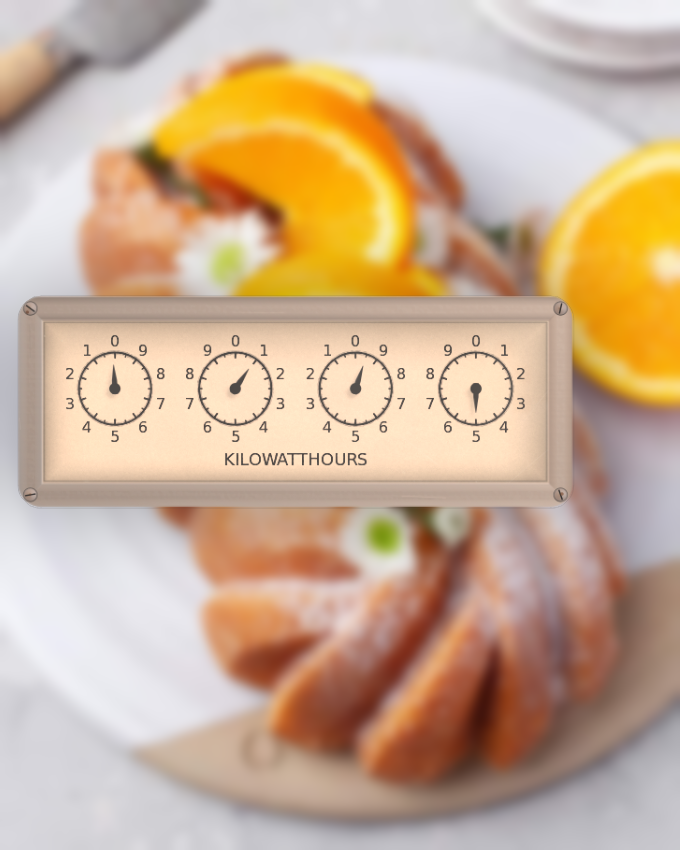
95
